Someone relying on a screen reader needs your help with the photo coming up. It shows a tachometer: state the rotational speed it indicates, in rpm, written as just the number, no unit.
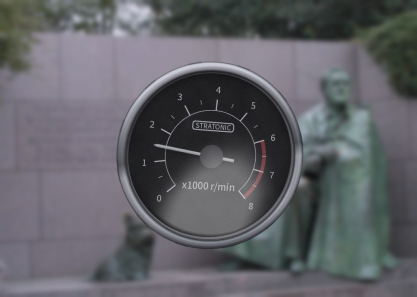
1500
